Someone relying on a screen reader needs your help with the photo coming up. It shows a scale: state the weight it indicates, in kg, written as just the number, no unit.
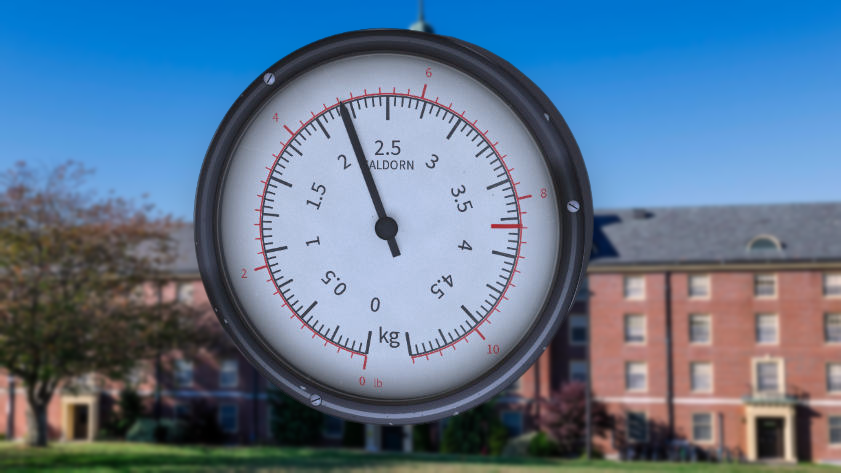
2.2
